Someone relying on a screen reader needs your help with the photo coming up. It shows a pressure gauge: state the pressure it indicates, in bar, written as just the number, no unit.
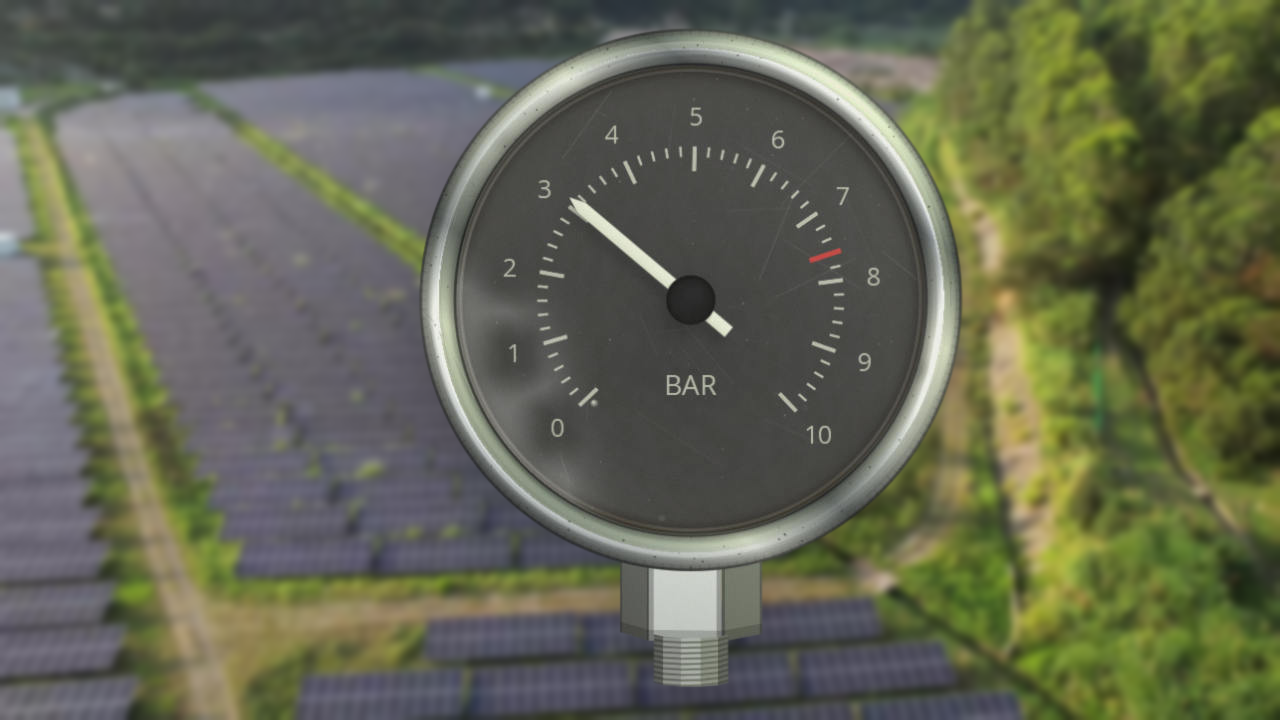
3.1
